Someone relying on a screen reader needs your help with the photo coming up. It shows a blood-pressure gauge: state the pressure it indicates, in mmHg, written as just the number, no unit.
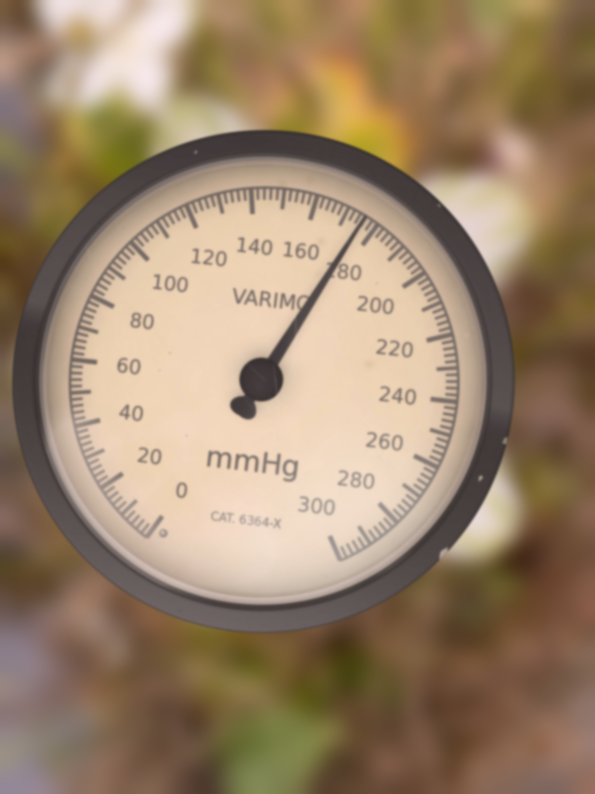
176
